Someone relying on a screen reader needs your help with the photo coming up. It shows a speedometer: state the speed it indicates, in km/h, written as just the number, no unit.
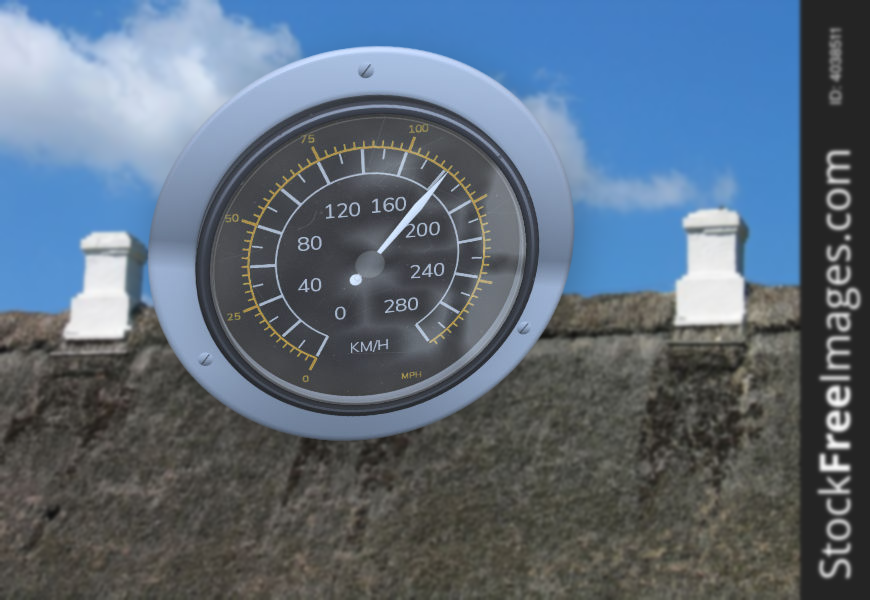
180
